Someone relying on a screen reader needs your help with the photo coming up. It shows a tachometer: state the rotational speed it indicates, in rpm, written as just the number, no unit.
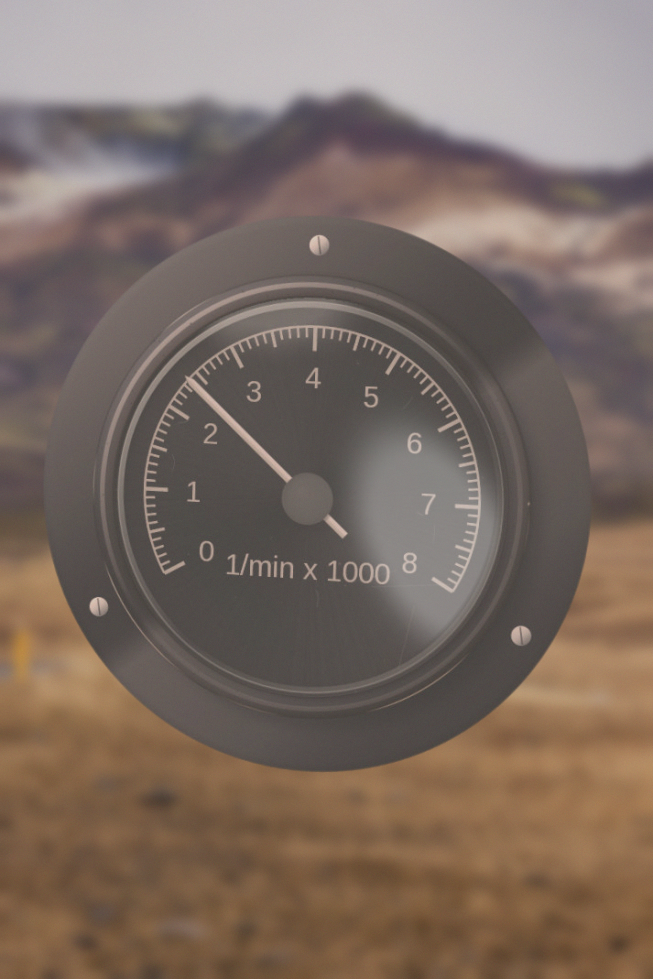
2400
